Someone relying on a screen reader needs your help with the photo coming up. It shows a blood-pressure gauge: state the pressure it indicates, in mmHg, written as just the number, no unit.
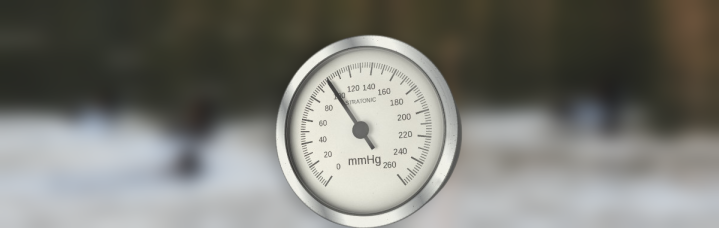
100
